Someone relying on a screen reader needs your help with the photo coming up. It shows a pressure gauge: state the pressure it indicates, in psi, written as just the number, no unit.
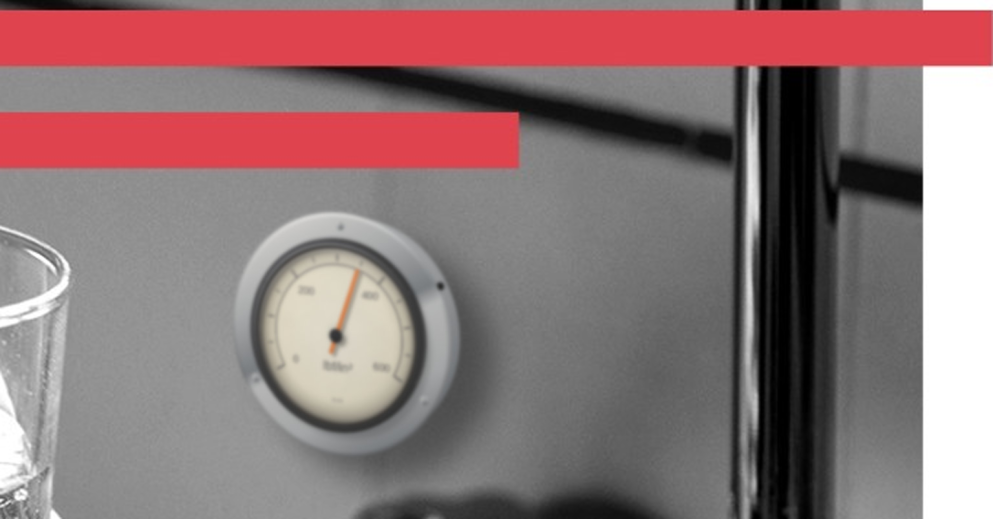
350
